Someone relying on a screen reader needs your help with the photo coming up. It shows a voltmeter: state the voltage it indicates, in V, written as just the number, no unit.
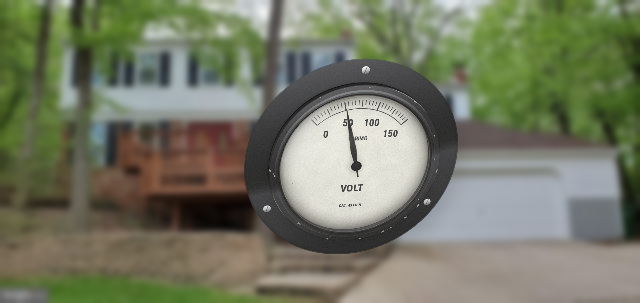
50
